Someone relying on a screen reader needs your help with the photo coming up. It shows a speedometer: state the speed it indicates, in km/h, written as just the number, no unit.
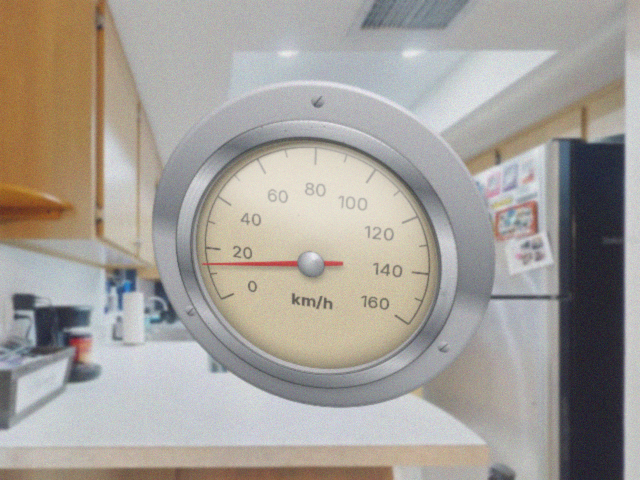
15
